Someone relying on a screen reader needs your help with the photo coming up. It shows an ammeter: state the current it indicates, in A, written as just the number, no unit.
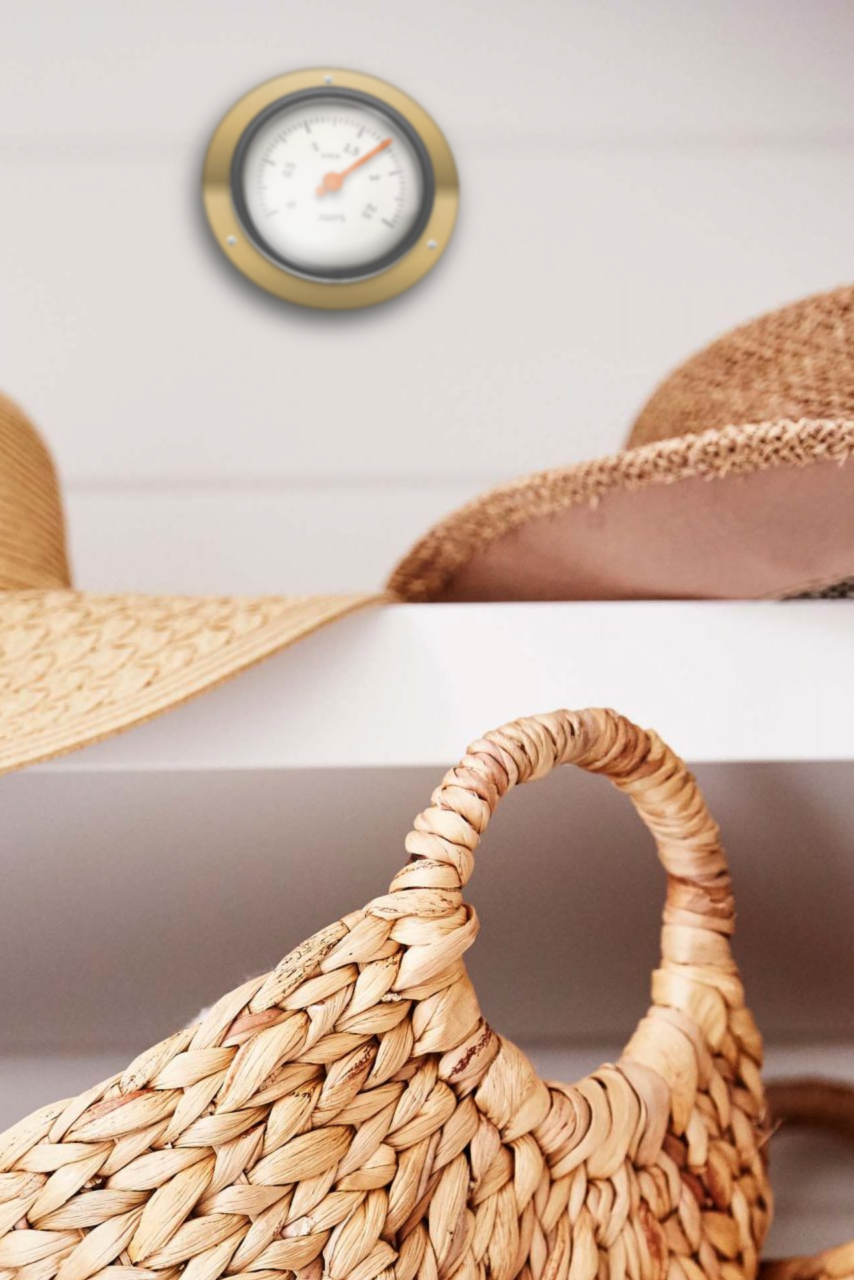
1.75
